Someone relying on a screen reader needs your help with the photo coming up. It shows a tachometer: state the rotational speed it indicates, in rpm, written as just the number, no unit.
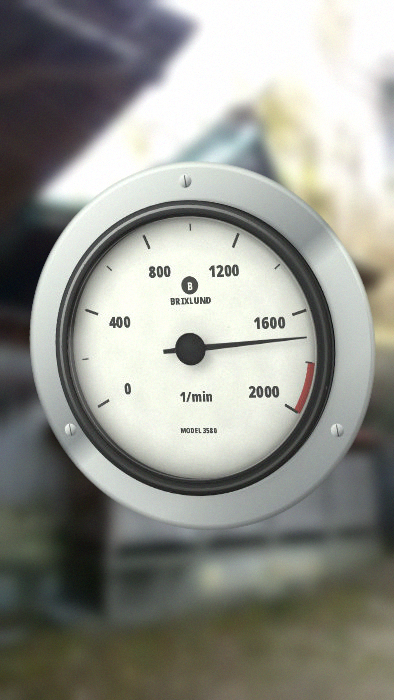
1700
